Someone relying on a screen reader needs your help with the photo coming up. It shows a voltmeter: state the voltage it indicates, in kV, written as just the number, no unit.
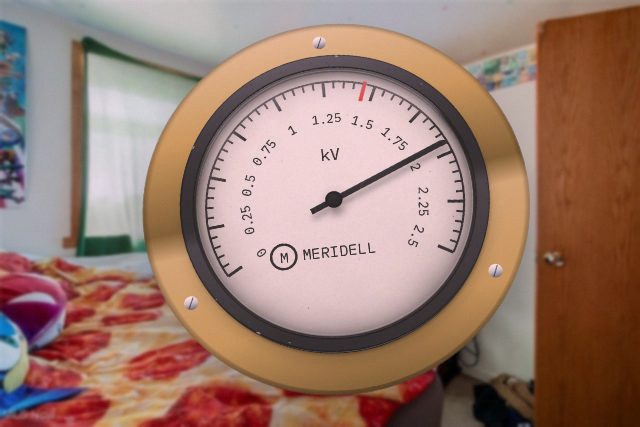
1.95
